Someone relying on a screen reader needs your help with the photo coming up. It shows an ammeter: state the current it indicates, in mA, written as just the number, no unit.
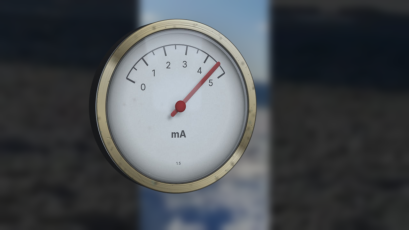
4.5
